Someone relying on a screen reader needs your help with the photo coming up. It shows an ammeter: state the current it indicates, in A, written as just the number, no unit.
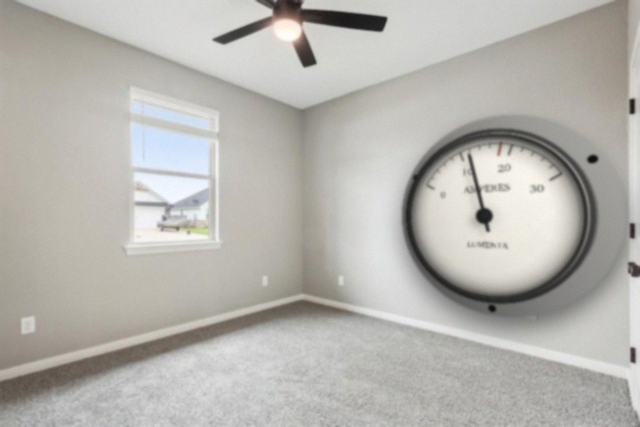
12
